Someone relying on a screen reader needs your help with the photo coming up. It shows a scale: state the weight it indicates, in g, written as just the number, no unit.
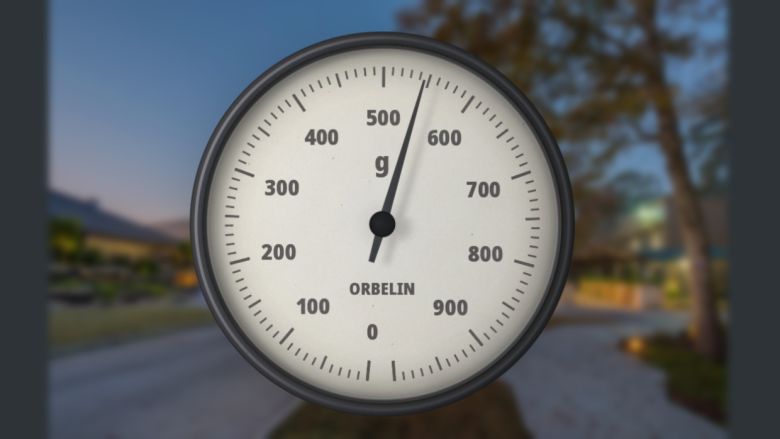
545
